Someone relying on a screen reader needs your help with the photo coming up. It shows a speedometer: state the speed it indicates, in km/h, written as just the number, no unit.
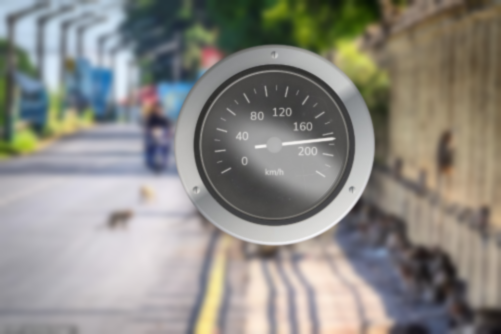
185
